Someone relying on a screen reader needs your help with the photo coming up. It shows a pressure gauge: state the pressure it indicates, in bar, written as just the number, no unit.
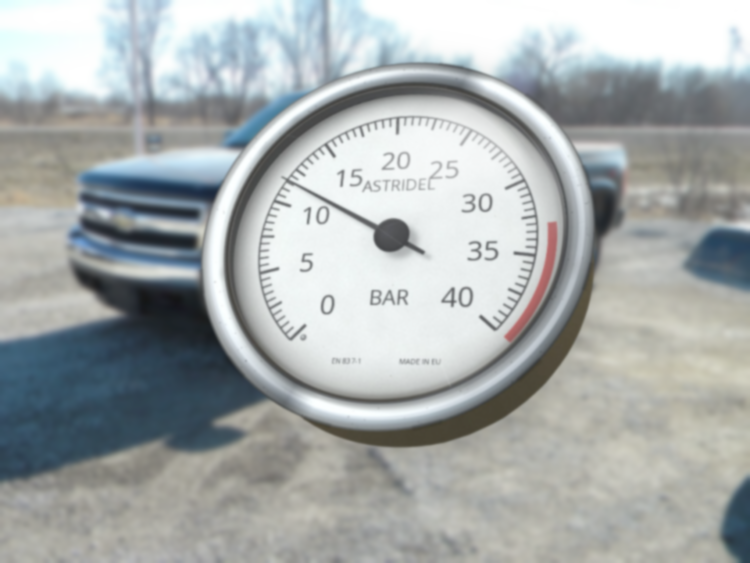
11.5
